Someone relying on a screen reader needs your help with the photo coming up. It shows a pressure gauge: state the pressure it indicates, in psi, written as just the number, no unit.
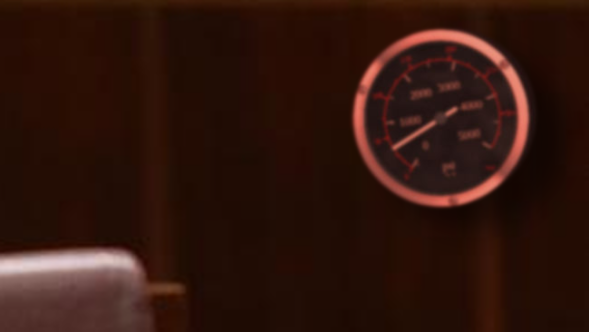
500
